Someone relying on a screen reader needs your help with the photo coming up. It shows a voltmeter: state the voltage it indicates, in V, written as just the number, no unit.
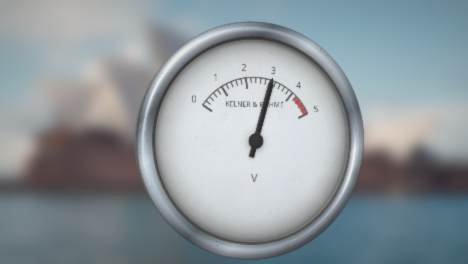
3
